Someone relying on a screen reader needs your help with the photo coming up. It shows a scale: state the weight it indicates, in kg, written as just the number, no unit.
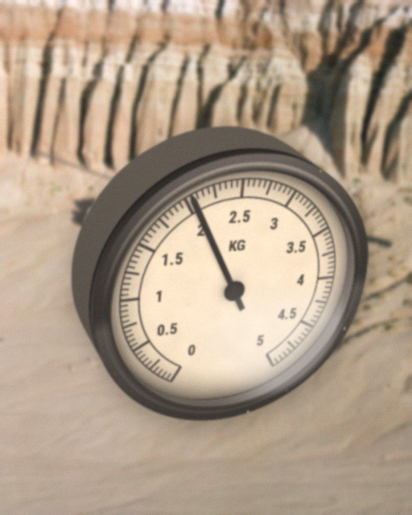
2.05
